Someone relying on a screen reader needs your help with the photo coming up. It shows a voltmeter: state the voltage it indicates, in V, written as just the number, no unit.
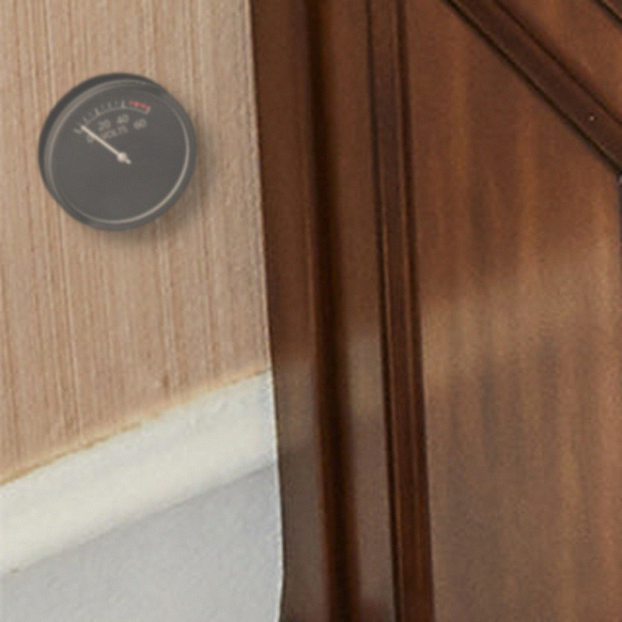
5
